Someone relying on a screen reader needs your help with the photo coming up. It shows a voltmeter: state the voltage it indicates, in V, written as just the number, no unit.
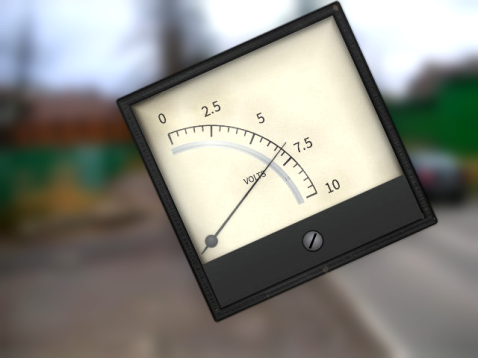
6.75
